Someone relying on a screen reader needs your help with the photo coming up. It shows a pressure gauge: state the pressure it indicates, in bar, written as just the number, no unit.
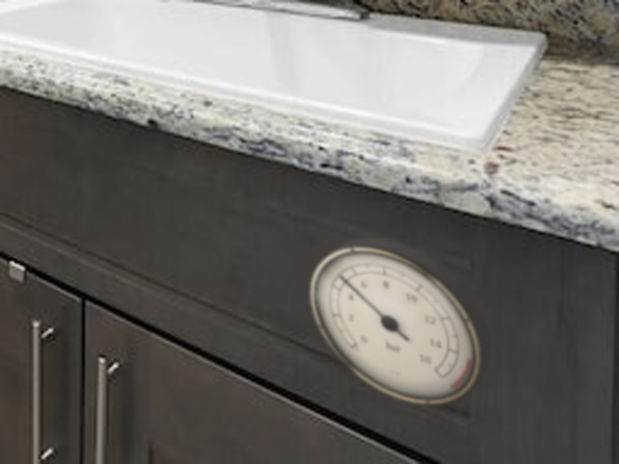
5
